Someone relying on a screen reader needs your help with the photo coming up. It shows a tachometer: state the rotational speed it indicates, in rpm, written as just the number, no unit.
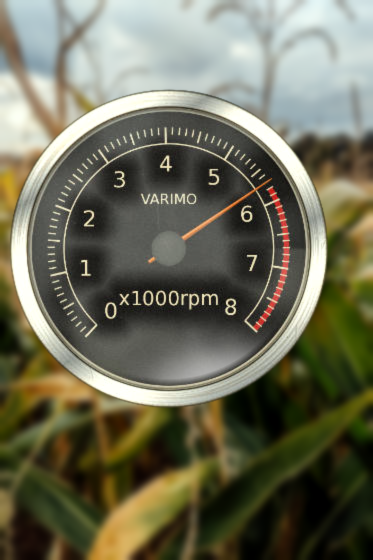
5700
